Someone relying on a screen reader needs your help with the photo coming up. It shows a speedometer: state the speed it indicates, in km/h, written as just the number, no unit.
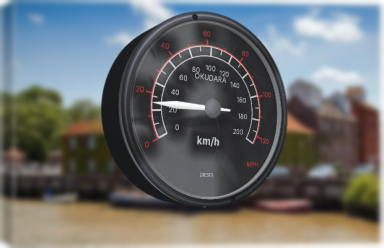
25
